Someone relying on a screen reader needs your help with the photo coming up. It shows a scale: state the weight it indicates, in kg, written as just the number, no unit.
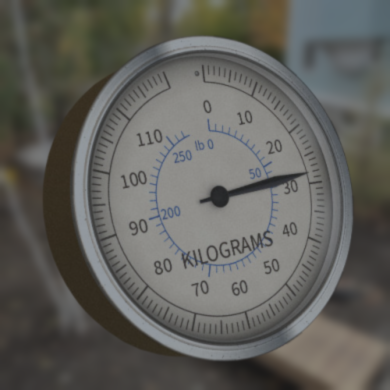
28
